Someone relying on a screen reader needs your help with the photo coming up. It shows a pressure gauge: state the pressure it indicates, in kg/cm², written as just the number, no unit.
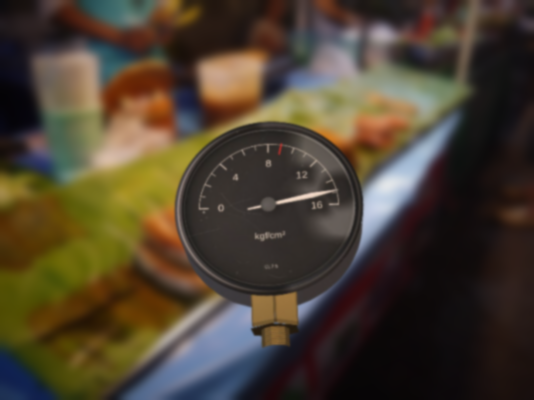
15
